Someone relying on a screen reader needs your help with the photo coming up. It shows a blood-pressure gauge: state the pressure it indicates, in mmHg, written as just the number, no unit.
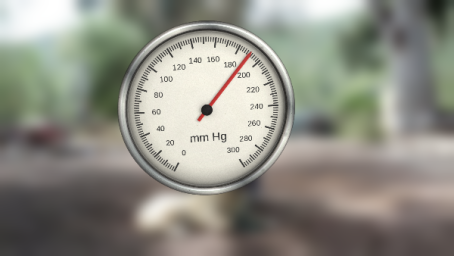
190
